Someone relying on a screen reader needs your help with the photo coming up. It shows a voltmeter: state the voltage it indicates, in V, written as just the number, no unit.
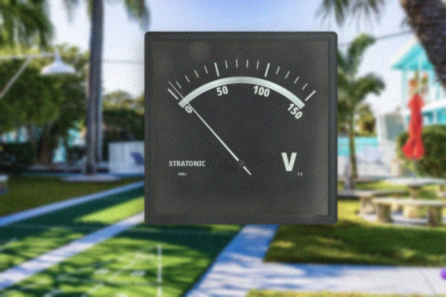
5
